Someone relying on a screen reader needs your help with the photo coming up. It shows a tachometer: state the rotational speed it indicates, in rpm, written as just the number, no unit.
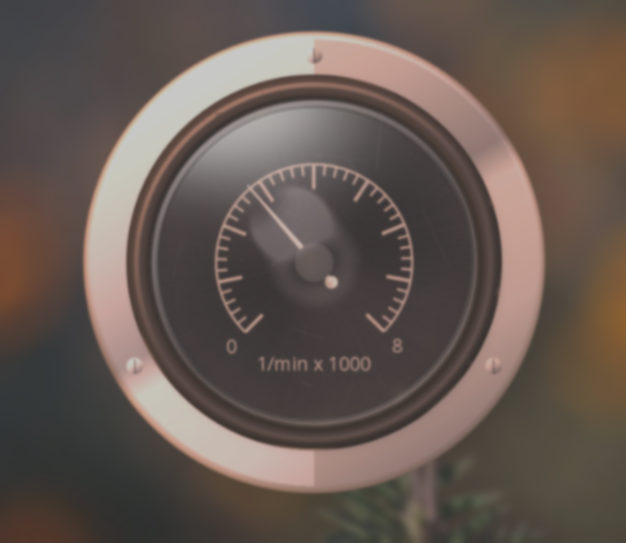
2800
